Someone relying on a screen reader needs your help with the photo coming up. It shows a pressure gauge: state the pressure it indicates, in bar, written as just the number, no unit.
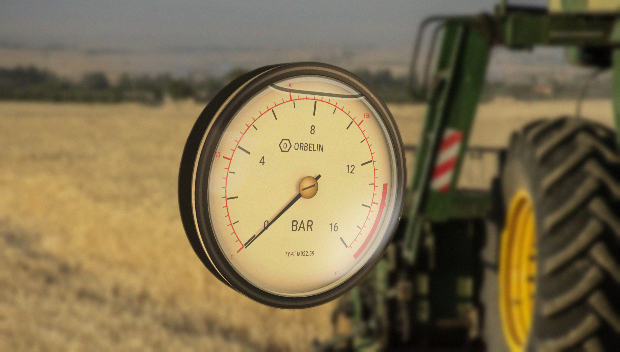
0
